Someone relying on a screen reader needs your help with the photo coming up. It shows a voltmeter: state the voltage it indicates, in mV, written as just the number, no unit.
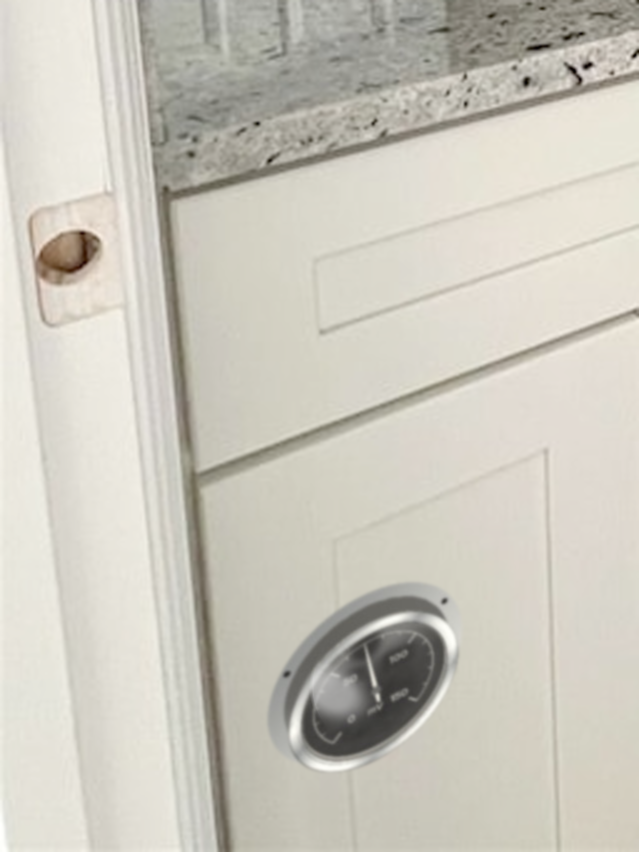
70
